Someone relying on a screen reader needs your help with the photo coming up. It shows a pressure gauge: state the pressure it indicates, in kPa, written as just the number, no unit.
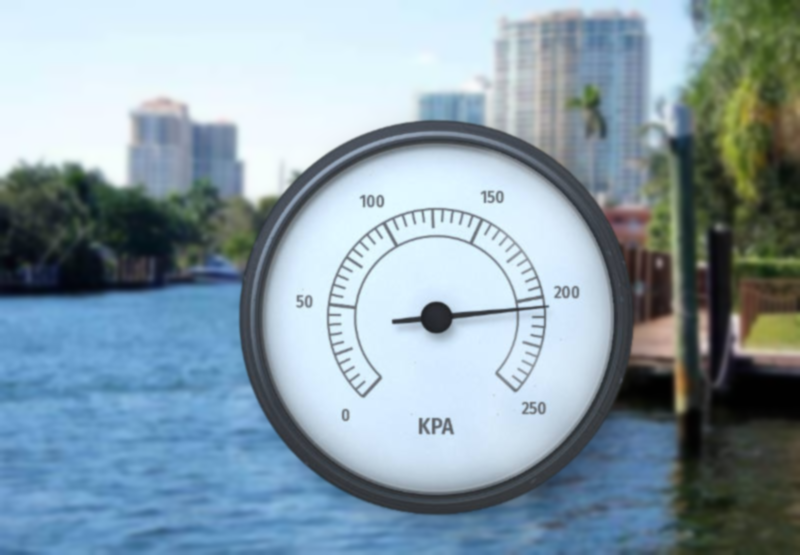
205
